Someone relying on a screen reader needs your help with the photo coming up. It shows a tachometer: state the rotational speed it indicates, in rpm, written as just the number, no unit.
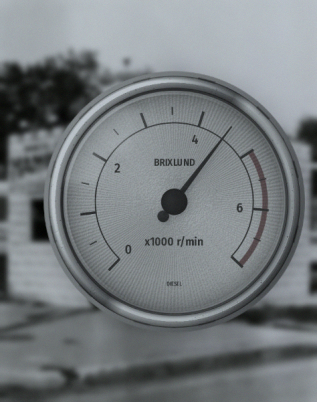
4500
